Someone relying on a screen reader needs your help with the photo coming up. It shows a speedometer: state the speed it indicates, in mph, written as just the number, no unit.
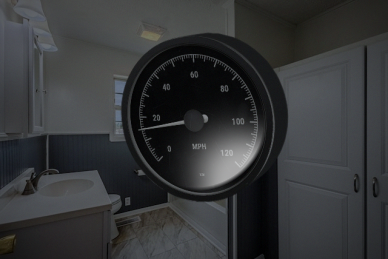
15
